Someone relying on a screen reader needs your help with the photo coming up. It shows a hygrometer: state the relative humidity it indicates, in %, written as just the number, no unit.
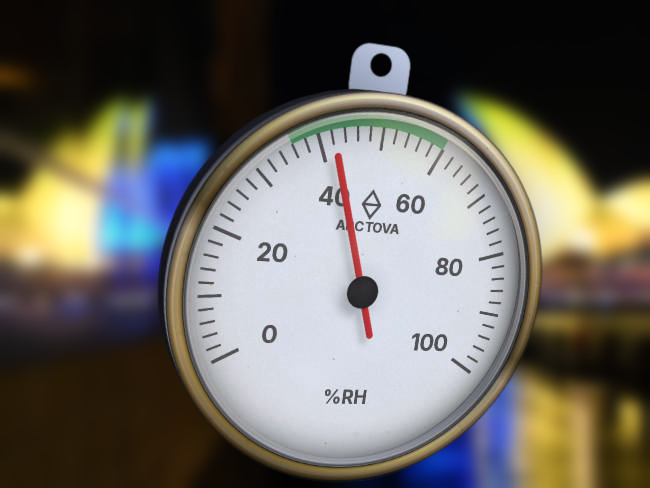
42
